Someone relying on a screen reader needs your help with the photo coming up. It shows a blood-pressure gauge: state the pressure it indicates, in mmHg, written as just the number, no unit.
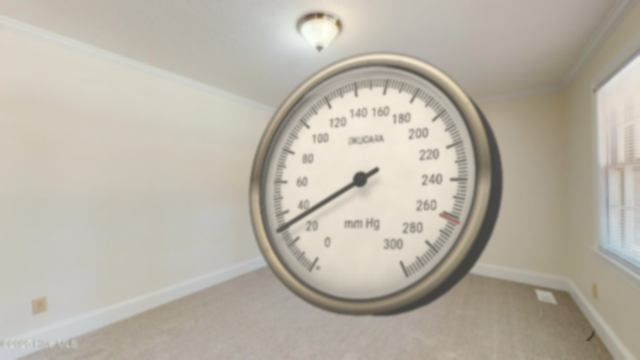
30
